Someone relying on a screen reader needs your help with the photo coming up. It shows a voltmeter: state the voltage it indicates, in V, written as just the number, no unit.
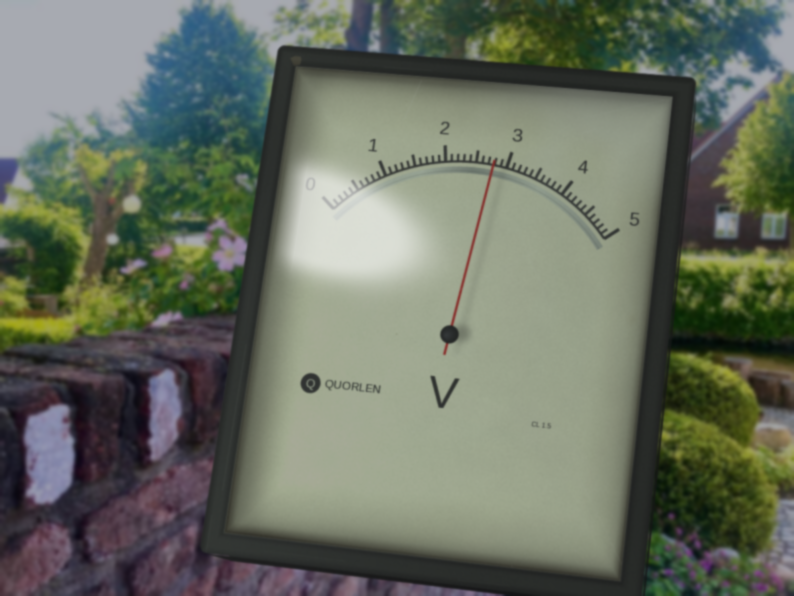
2.8
